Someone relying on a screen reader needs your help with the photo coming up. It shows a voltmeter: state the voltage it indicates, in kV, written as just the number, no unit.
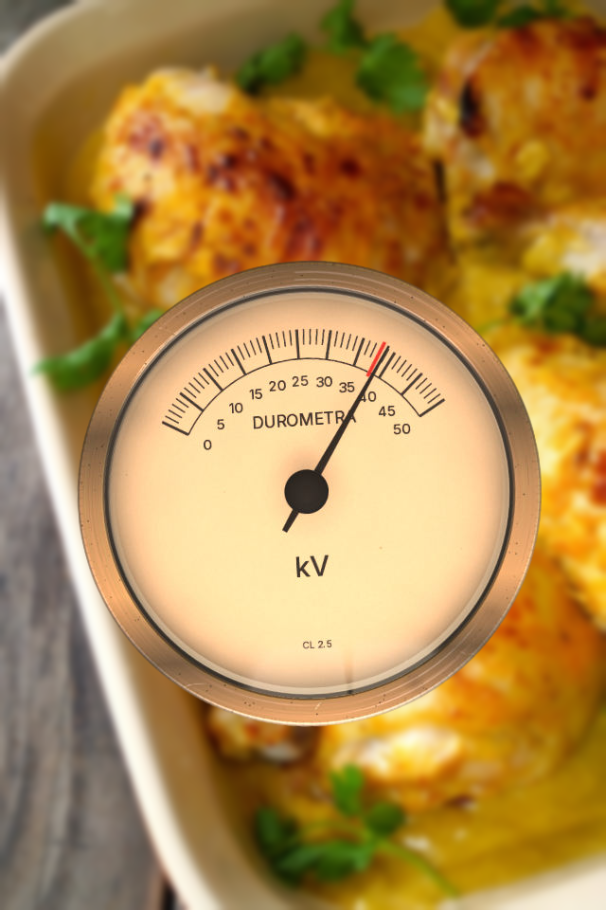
39
